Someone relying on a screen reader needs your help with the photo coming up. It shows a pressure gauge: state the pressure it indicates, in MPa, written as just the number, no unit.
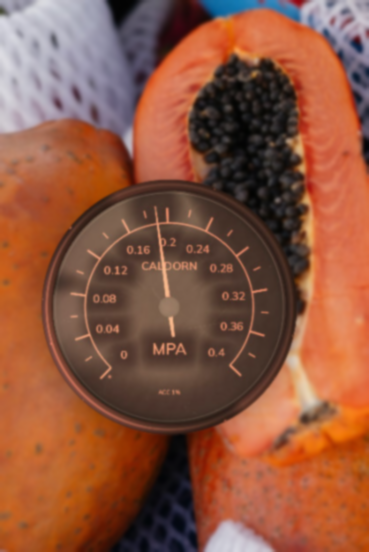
0.19
